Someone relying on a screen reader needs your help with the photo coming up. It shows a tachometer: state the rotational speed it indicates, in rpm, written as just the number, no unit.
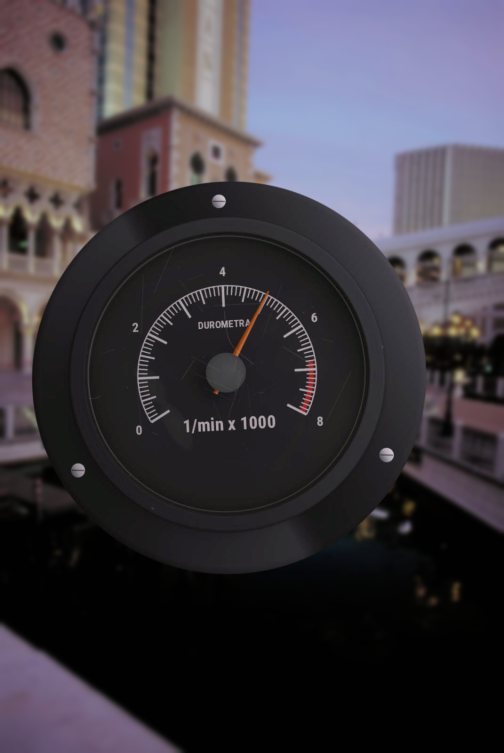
5000
